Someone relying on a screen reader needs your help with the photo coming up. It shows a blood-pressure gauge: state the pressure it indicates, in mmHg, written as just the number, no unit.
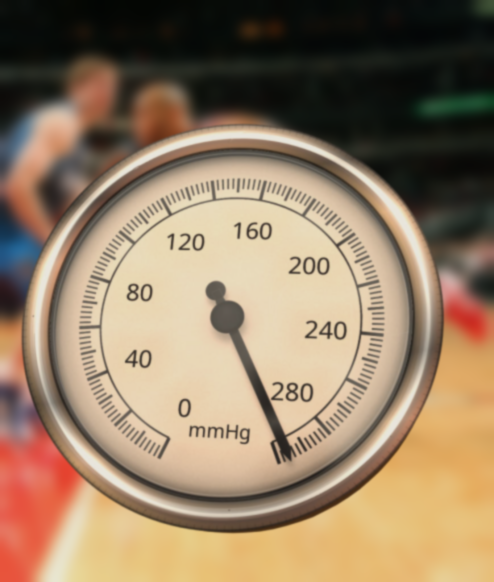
296
